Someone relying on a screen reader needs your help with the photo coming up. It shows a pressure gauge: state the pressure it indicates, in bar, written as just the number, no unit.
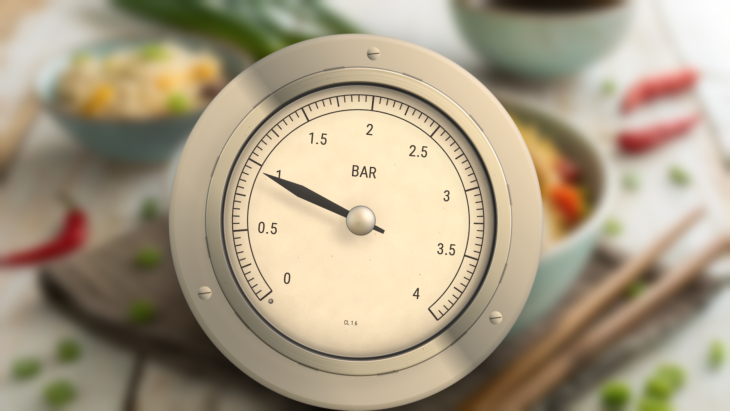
0.95
